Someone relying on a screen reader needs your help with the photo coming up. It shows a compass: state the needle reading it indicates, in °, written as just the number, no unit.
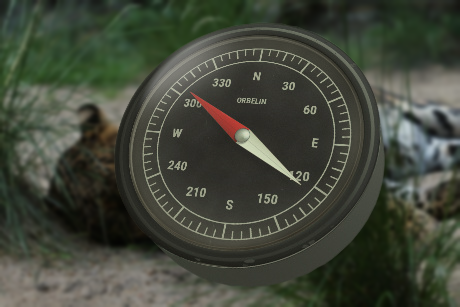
305
